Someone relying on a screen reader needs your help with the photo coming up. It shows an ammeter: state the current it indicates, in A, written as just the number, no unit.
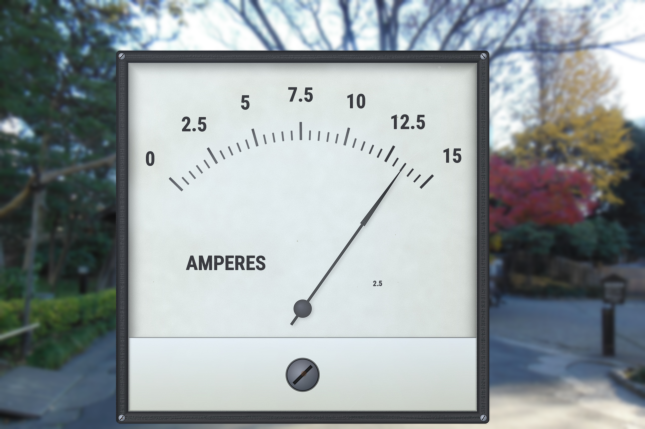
13.5
